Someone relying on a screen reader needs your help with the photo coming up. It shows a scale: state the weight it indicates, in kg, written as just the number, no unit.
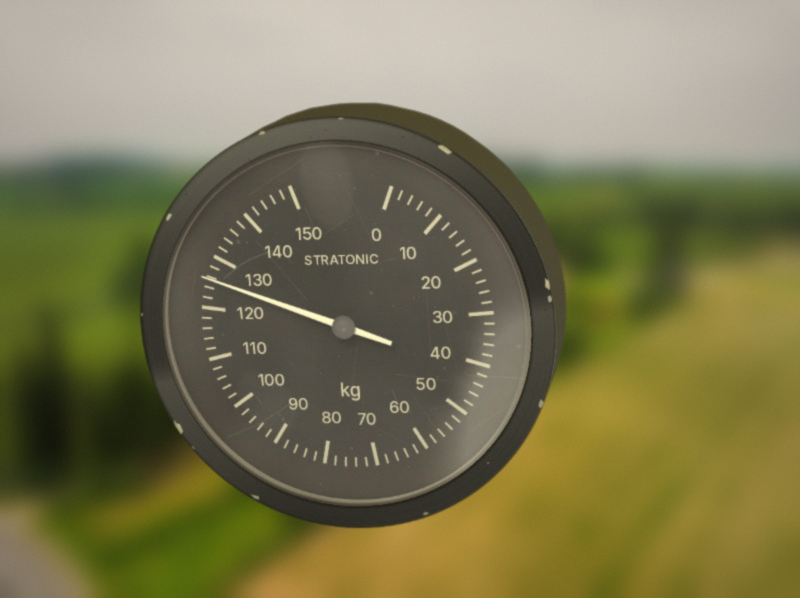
126
